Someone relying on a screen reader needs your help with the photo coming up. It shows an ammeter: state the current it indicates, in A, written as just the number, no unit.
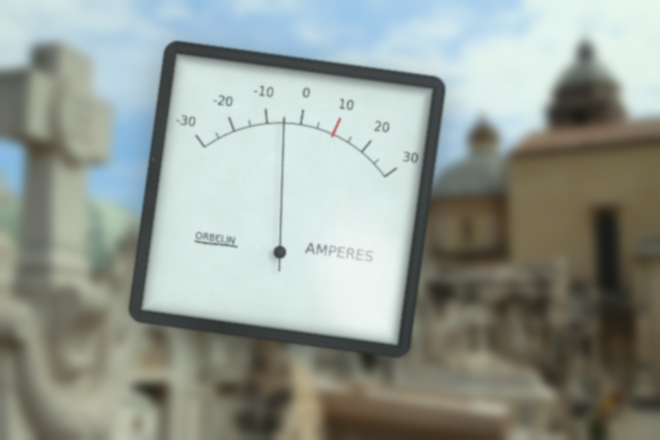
-5
